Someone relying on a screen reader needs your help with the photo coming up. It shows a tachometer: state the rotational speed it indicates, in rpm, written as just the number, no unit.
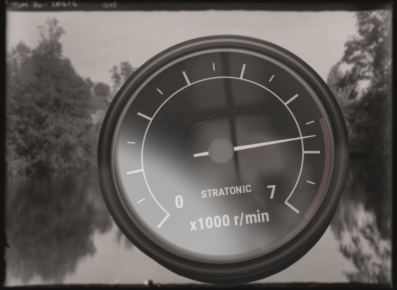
5750
